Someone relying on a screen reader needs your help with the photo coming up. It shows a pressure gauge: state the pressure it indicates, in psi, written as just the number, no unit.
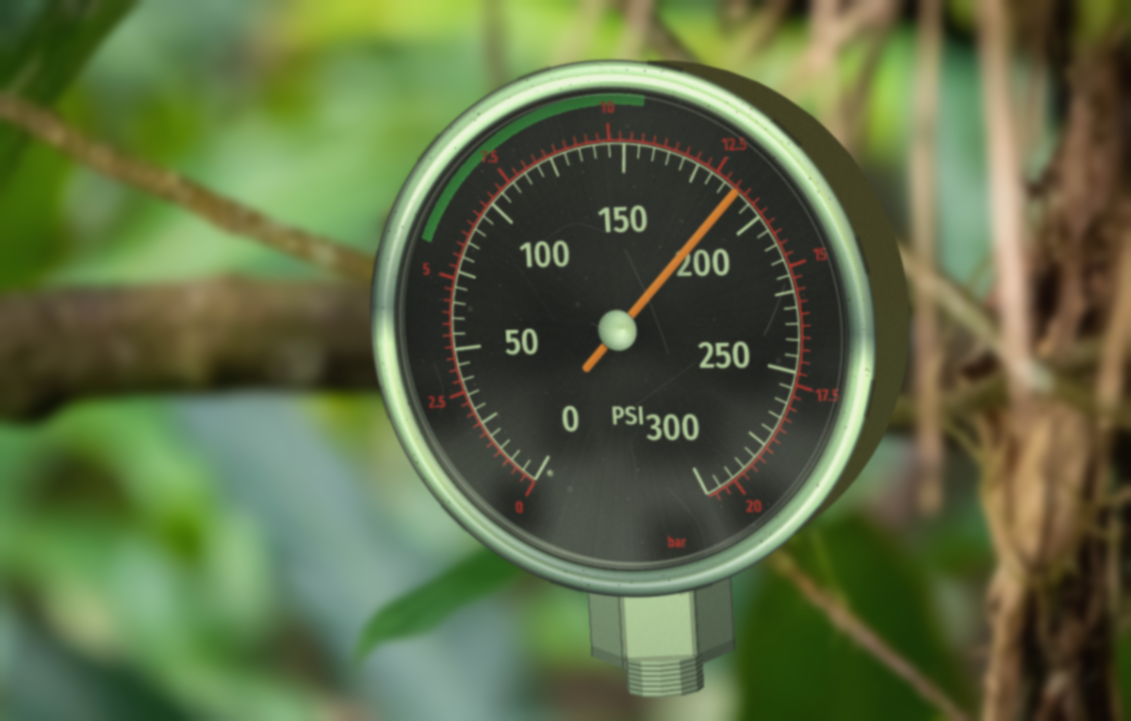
190
